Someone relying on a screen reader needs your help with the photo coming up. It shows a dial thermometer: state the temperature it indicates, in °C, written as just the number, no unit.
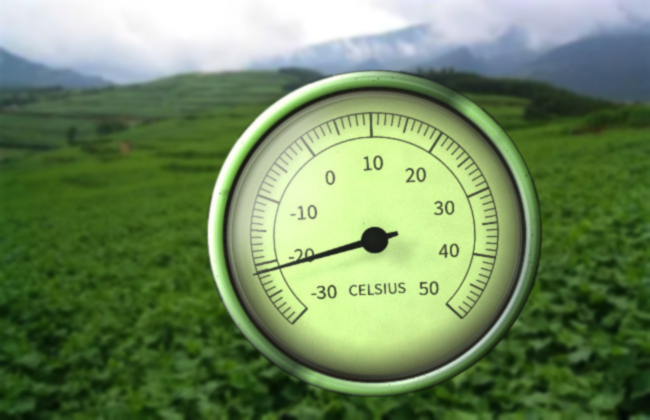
-21
